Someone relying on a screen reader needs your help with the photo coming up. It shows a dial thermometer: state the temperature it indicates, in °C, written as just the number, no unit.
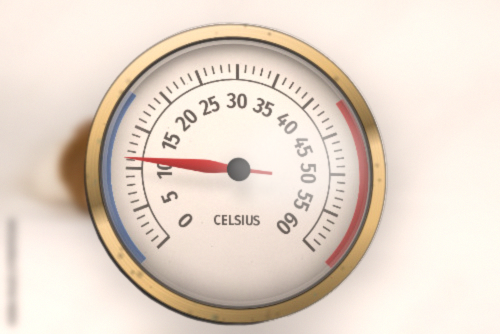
11
